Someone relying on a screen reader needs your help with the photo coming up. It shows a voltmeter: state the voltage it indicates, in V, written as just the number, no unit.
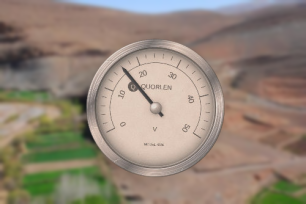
16
